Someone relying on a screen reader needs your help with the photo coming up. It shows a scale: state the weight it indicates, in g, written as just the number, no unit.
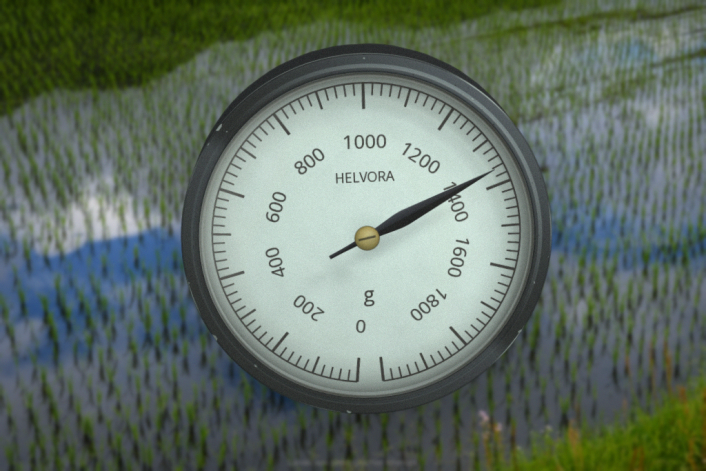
1360
